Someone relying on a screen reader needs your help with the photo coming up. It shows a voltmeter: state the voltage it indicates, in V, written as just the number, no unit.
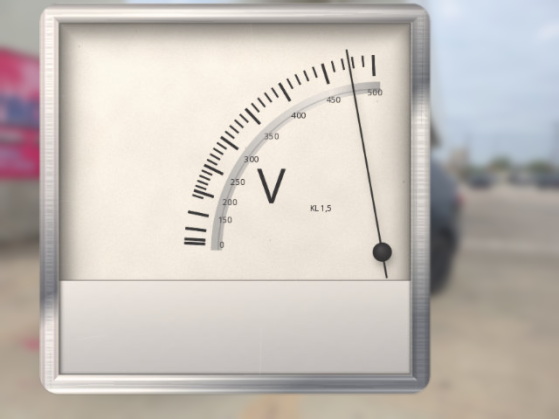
475
